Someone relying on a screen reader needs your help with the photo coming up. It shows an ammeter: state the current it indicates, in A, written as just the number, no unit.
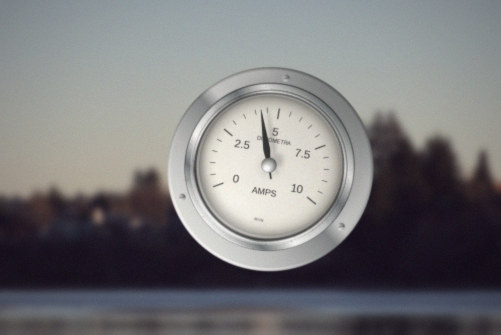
4.25
